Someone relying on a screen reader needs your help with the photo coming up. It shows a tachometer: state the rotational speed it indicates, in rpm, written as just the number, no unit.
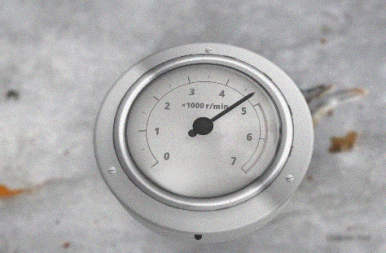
4750
